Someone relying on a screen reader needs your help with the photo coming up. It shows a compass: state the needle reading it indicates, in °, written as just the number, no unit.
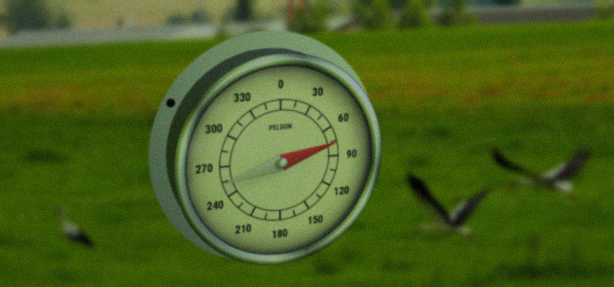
75
